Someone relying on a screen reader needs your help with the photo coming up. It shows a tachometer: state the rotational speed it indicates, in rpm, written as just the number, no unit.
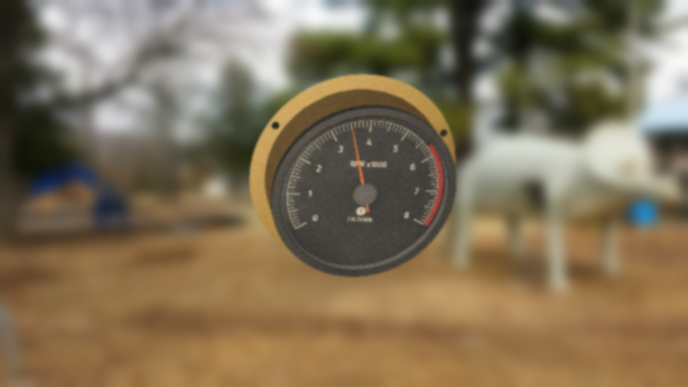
3500
